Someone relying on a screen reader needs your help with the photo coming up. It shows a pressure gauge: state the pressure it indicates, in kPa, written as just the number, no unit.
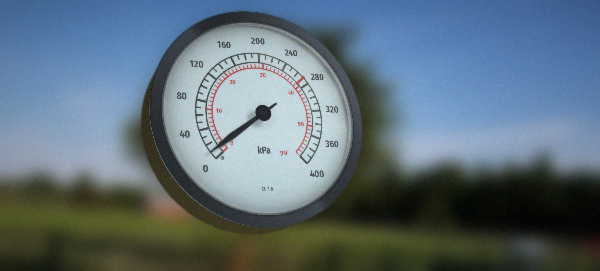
10
